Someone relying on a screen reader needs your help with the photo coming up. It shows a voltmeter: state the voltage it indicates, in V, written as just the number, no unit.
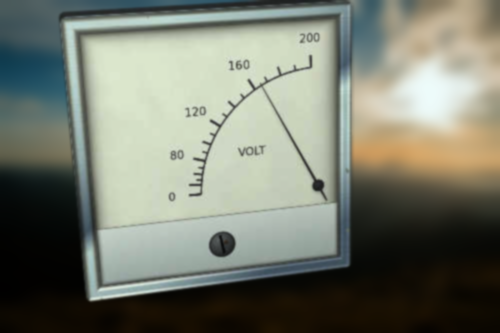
165
